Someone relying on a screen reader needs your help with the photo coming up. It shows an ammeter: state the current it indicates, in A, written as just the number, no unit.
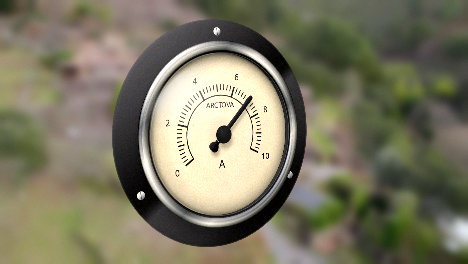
7
